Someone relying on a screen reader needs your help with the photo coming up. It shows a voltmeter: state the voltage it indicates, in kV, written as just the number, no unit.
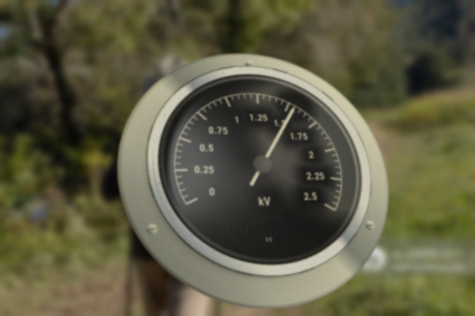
1.55
